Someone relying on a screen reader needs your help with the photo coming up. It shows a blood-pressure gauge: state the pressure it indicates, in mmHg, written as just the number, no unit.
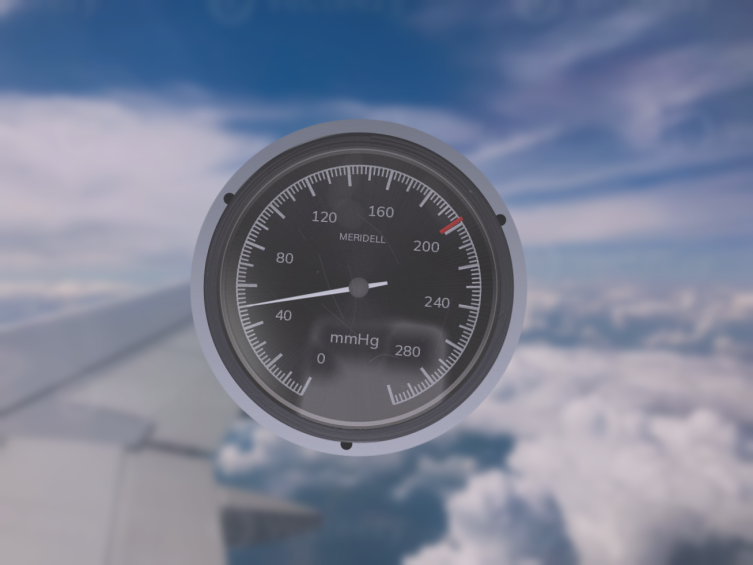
50
